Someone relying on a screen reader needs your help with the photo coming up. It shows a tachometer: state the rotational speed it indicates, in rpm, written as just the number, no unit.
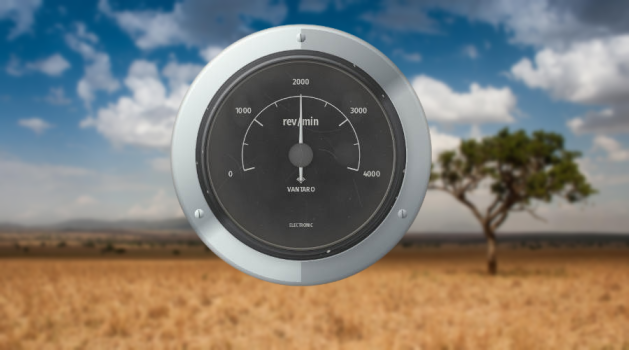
2000
